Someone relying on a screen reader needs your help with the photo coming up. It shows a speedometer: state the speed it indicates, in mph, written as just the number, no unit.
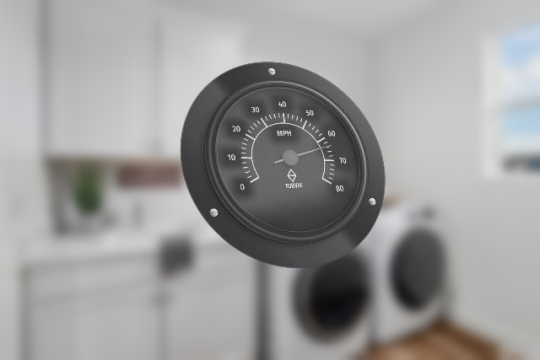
64
